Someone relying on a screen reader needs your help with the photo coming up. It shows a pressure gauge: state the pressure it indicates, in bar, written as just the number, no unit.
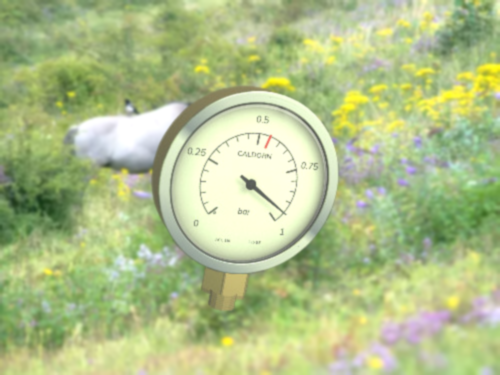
0.95
